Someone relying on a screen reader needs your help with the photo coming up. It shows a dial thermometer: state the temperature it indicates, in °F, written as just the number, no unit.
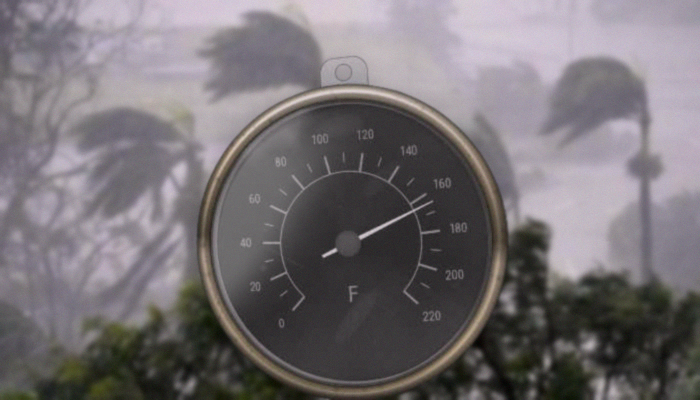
165
